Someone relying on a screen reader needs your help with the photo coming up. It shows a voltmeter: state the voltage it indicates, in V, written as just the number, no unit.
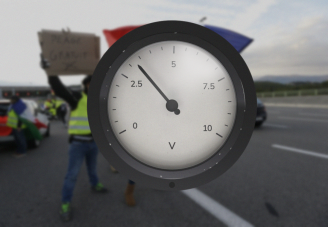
3.25
